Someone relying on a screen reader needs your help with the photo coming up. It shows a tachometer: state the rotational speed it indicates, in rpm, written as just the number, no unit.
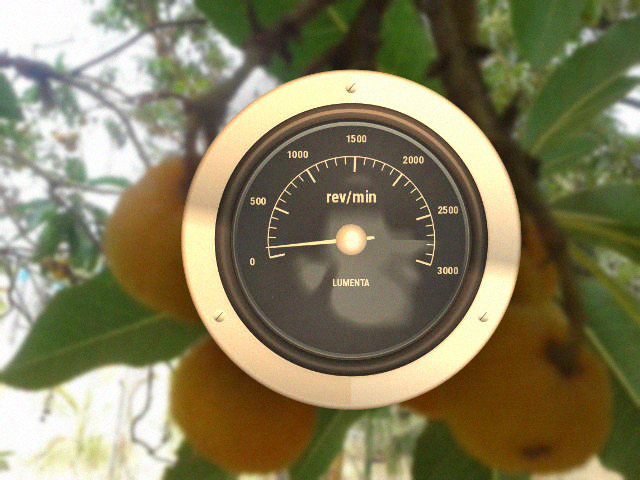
100
